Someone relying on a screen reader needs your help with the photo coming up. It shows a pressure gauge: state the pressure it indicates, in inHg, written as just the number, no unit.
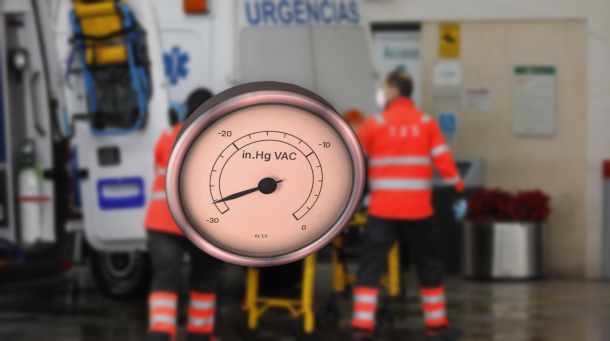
-28
